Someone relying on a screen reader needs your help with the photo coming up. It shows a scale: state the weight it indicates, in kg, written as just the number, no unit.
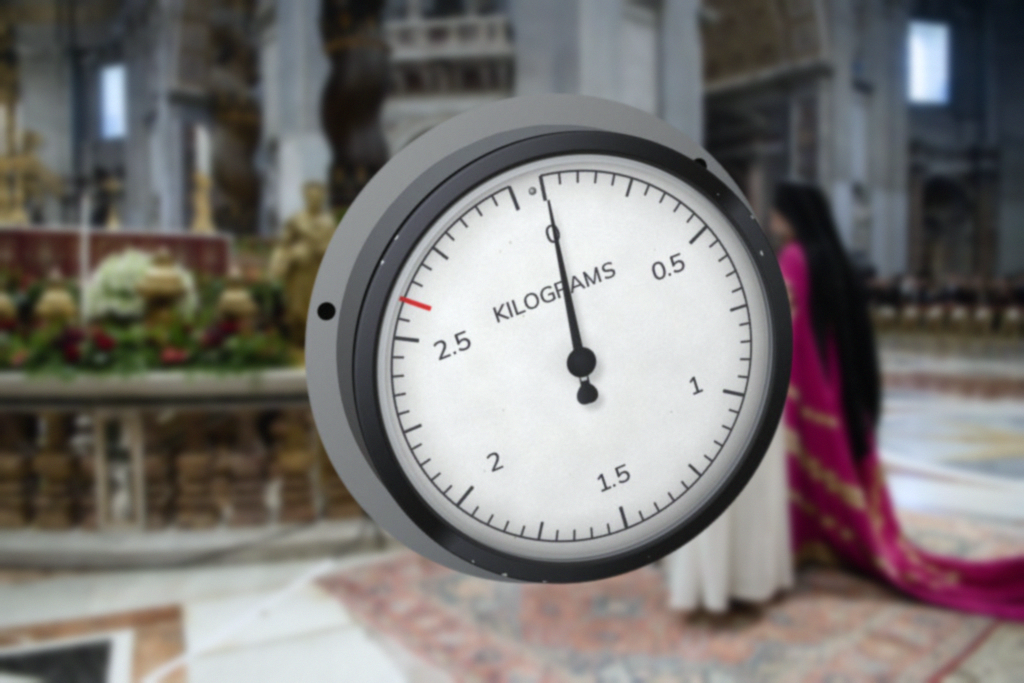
0
